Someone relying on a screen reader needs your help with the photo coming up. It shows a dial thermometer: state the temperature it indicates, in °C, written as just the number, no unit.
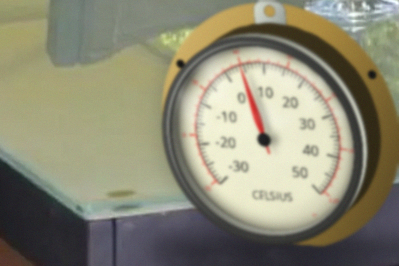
5
